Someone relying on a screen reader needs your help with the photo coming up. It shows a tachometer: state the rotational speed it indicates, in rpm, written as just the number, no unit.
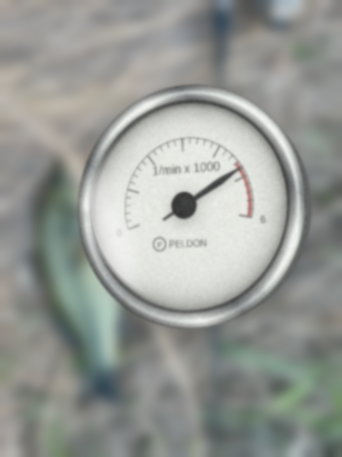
4800
